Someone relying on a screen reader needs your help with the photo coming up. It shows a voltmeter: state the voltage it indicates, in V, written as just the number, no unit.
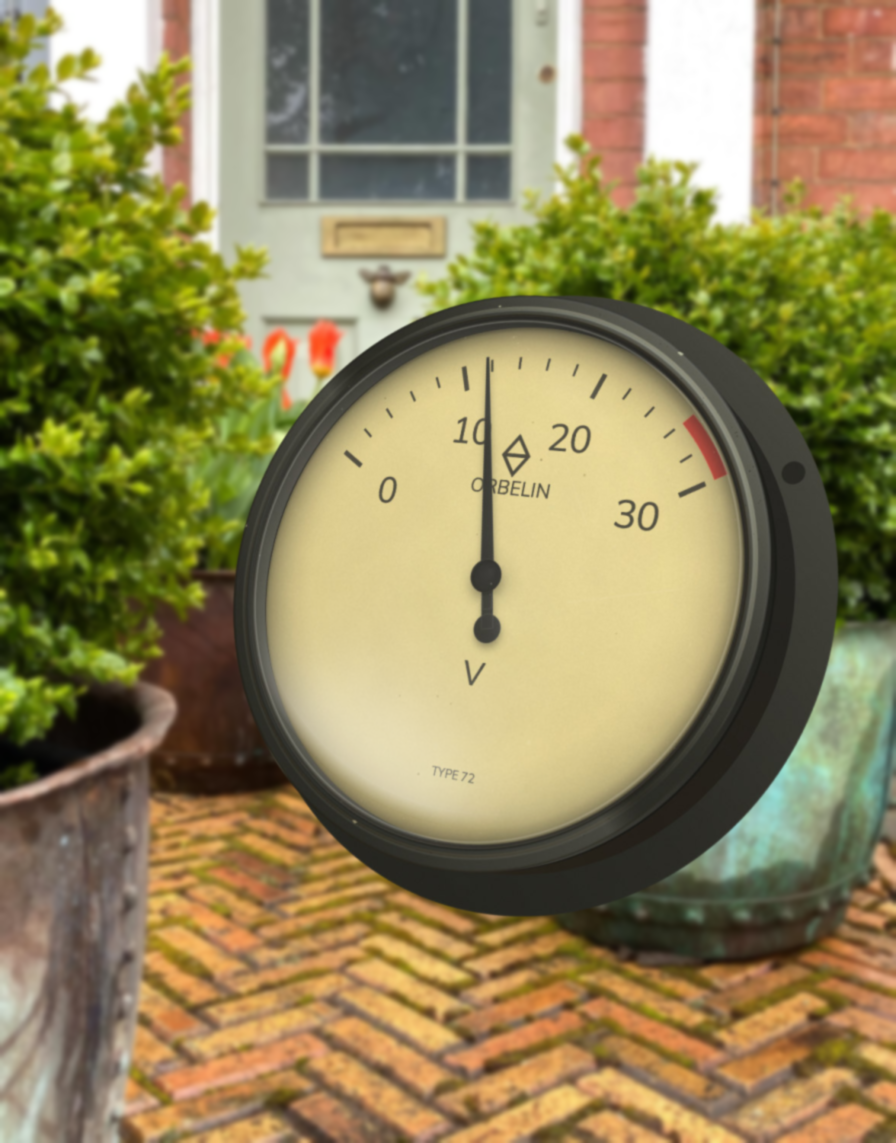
12
